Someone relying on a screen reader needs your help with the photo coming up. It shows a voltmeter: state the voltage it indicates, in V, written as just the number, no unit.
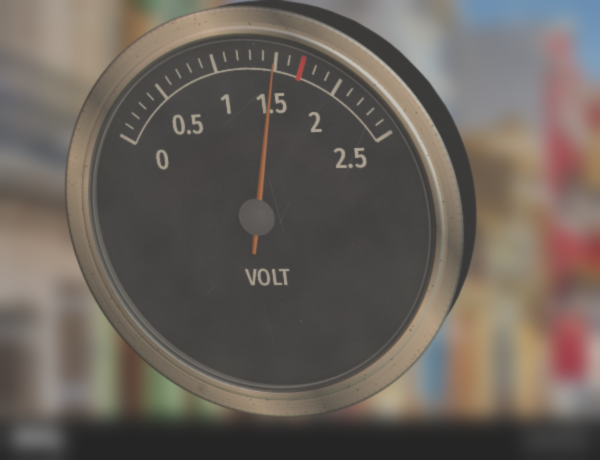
1.5
